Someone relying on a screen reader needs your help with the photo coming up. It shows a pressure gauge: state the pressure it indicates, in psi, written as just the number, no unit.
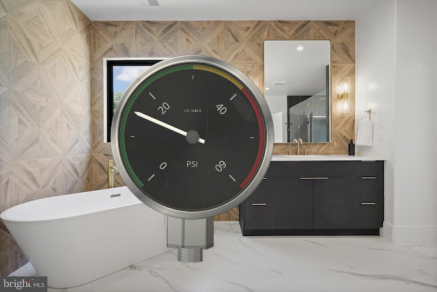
15
